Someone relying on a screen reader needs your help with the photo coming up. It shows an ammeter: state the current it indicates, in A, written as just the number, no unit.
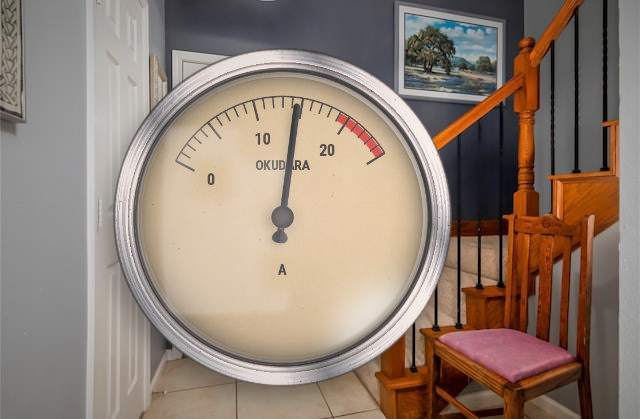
14.5
